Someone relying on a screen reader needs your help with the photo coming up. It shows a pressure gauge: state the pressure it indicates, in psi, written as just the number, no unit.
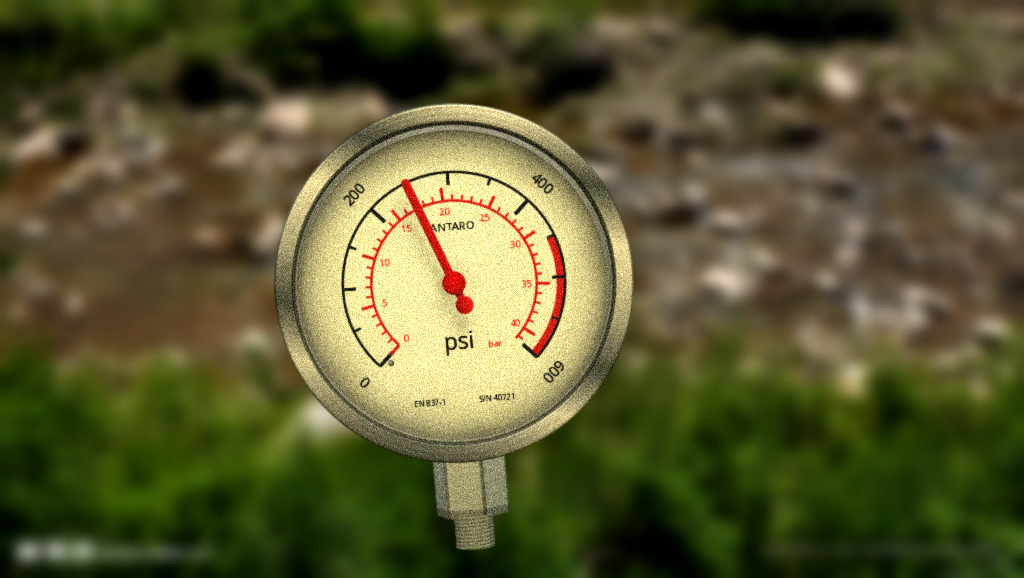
250
